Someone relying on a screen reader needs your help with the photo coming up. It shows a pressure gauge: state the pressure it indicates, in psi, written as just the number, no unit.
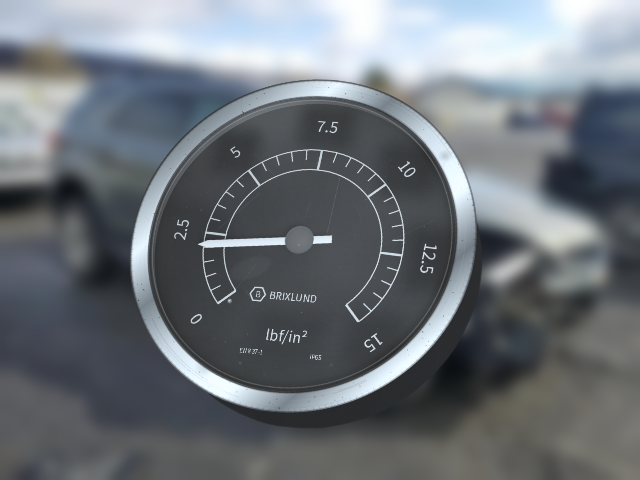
2
